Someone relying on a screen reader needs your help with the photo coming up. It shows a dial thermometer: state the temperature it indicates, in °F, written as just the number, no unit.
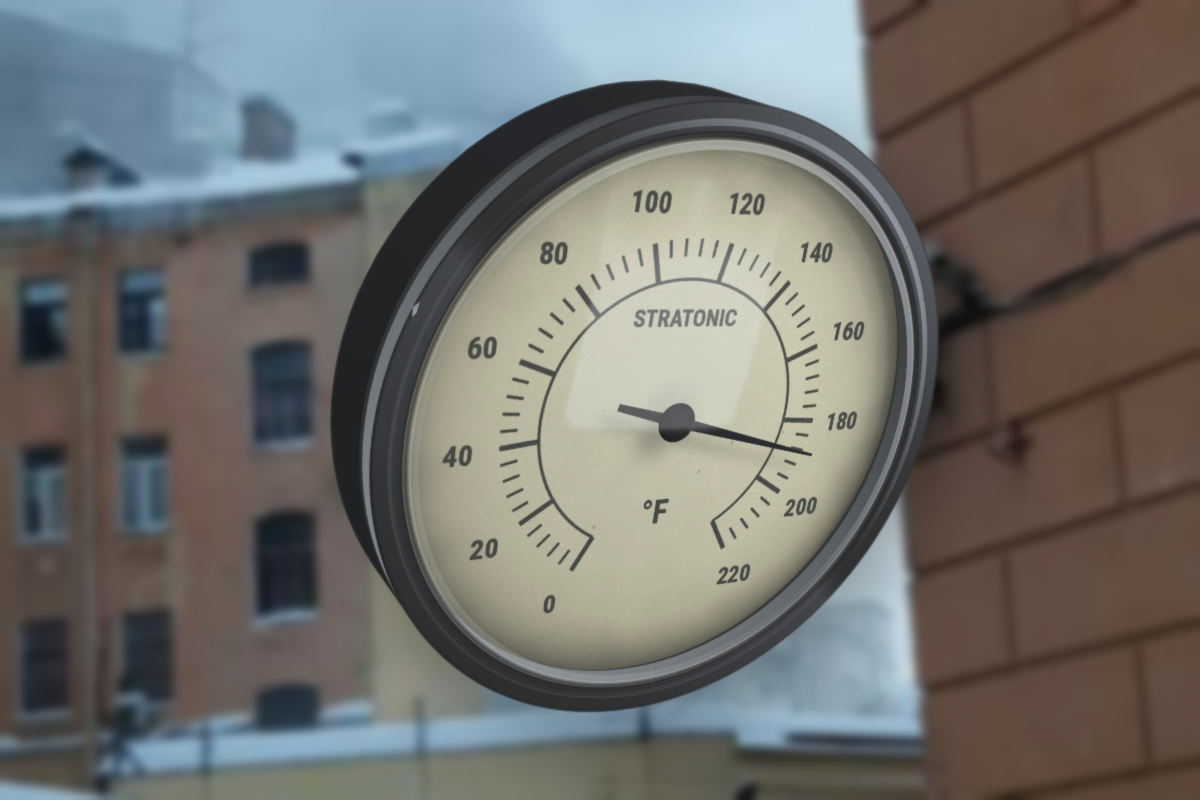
188
